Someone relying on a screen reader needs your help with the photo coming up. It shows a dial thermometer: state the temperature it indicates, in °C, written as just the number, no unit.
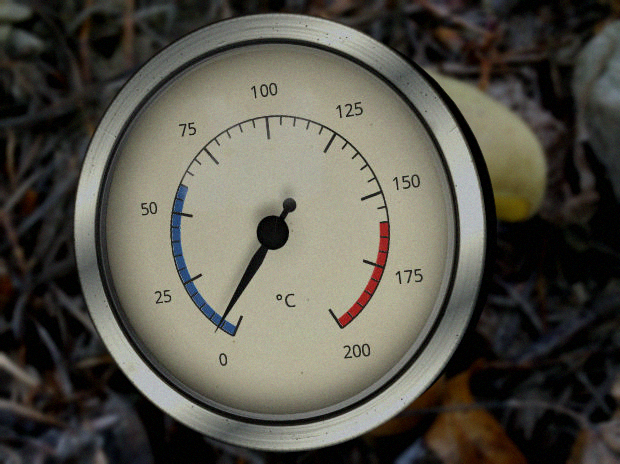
5
